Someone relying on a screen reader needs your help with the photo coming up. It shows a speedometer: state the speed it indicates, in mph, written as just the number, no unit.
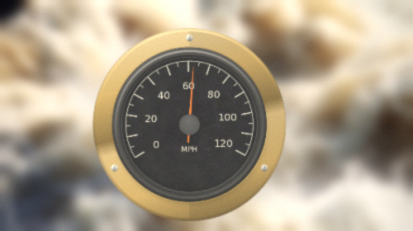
62.5
